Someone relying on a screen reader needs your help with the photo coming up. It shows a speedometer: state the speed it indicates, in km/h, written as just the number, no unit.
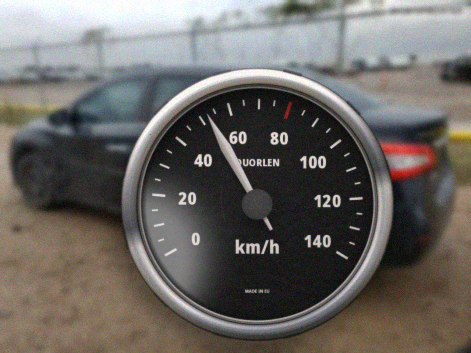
52.5
